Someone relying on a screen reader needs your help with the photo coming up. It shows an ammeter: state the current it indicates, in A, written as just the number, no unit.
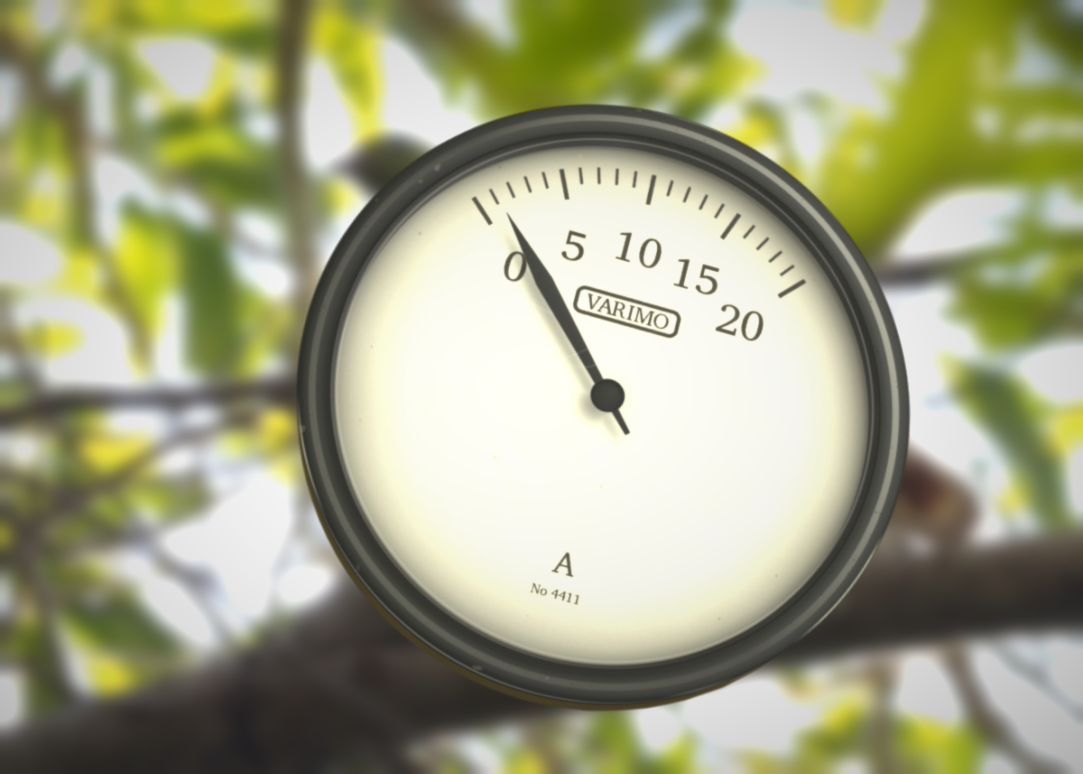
1
